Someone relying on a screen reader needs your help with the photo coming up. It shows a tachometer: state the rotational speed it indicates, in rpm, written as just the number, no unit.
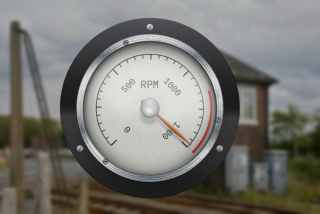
1475
